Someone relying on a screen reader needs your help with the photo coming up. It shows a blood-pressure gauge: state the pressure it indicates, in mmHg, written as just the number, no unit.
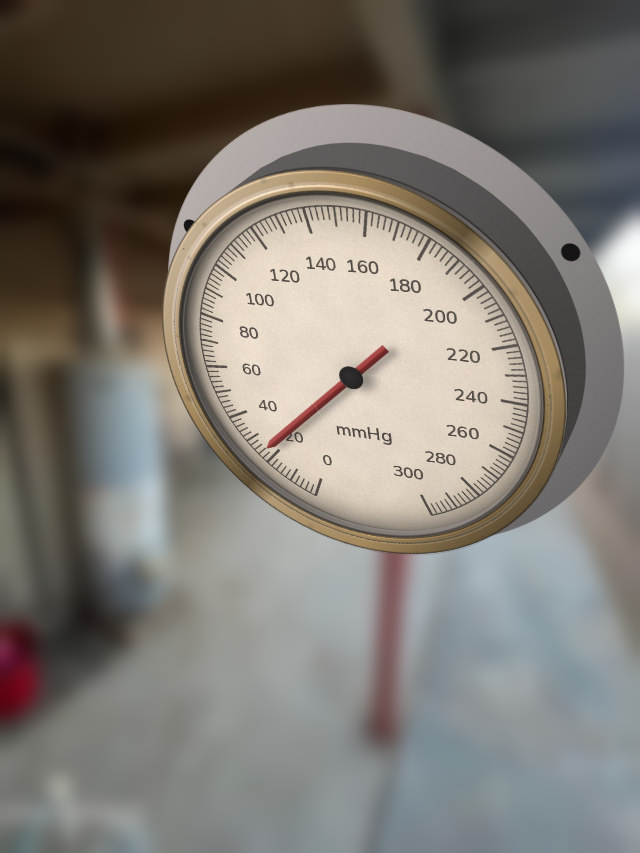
24
